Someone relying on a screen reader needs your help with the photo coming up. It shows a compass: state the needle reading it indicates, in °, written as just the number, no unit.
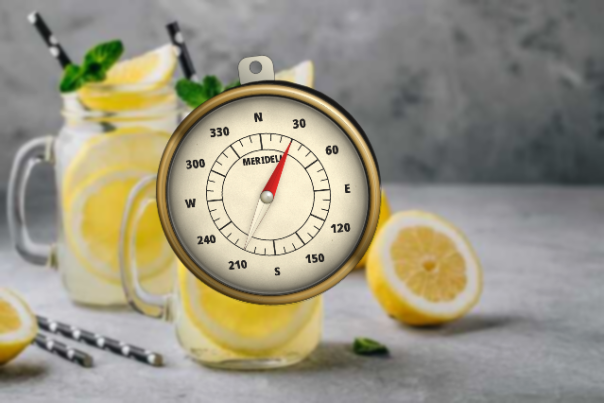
30
